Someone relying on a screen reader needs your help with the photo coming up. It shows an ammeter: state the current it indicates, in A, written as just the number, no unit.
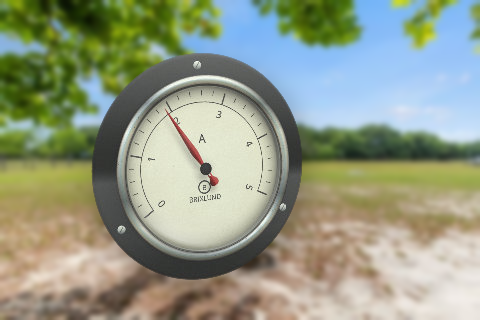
1.9
